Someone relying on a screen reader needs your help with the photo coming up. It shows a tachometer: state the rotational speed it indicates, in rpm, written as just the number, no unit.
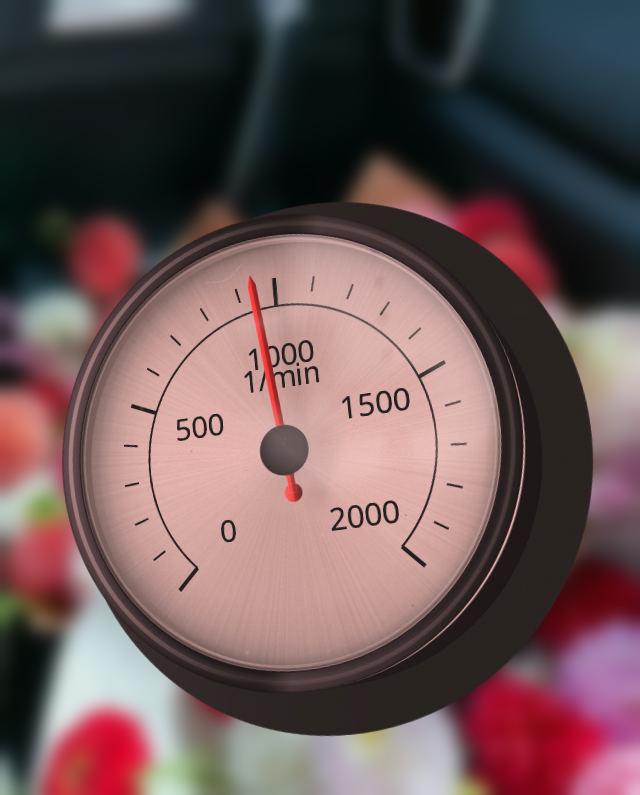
950
